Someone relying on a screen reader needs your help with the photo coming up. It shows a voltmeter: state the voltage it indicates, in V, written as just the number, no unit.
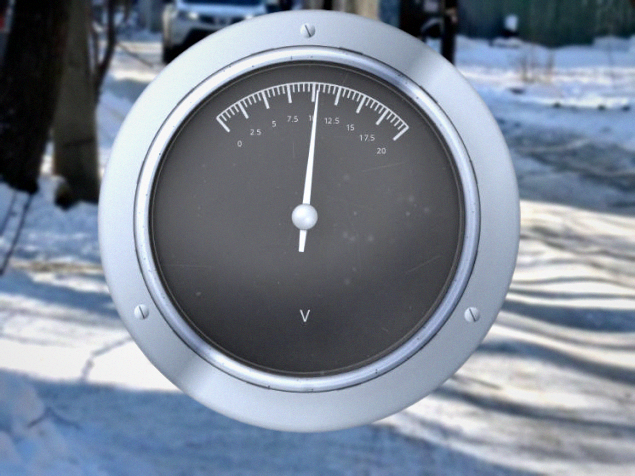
10.5
